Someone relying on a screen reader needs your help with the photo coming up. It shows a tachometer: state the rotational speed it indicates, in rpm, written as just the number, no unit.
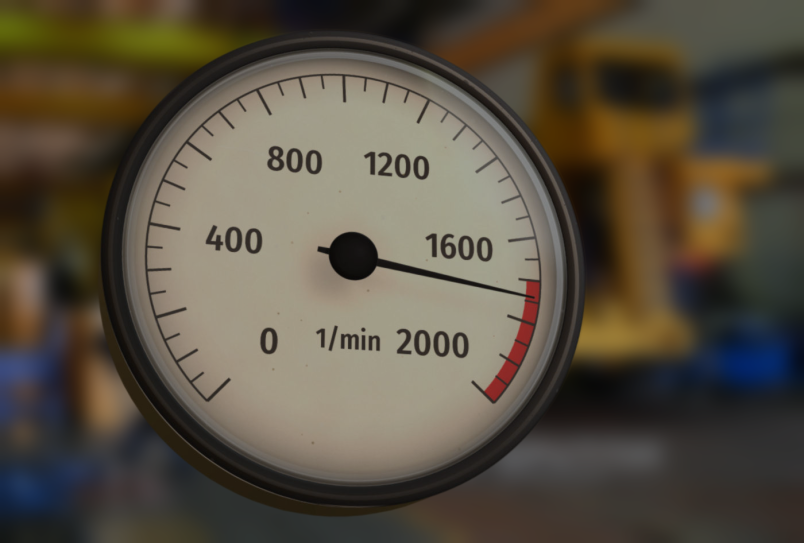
1750
